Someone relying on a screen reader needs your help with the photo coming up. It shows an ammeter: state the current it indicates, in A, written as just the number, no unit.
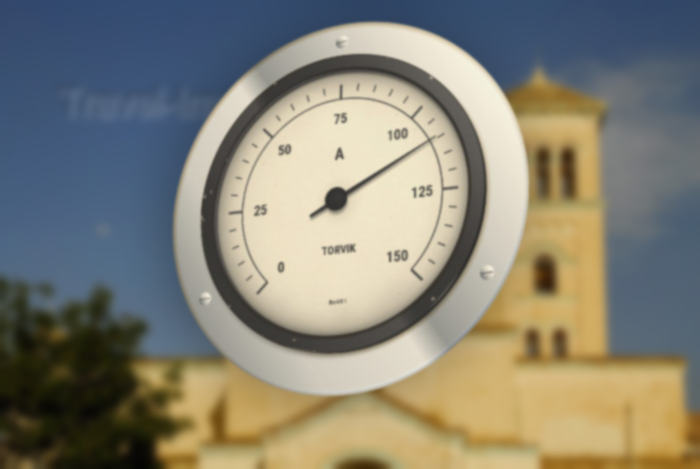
110
